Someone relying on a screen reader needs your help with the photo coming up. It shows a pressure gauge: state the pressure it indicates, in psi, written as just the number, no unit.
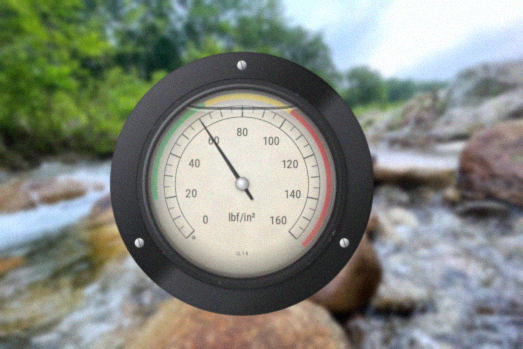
60
